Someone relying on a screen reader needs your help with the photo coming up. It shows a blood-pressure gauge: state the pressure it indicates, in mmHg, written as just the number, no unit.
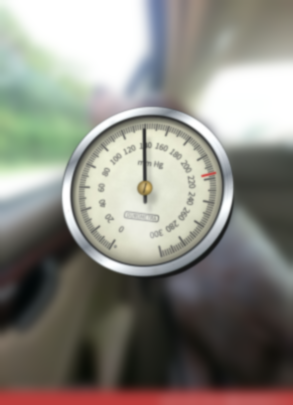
140
